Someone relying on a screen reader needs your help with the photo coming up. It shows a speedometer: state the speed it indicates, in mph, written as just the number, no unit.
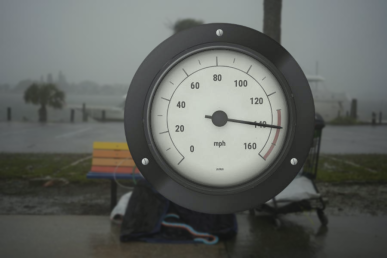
140
